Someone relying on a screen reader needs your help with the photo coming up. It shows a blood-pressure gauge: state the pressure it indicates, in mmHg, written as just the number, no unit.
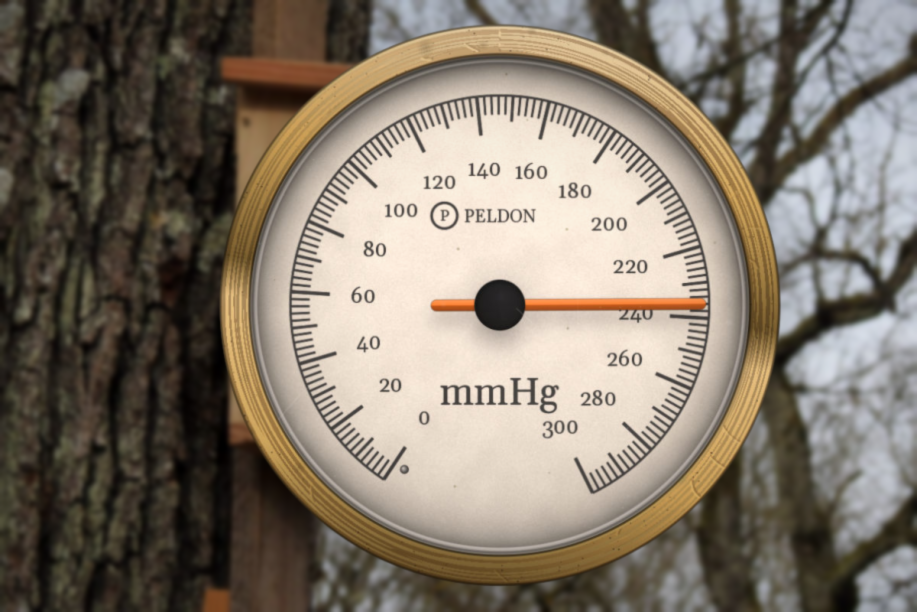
236
